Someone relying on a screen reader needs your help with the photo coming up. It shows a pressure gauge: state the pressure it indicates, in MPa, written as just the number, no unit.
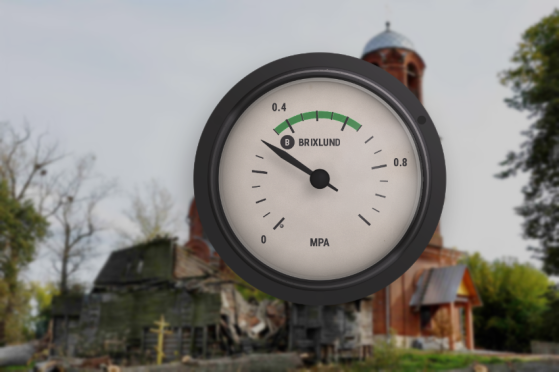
0.3
